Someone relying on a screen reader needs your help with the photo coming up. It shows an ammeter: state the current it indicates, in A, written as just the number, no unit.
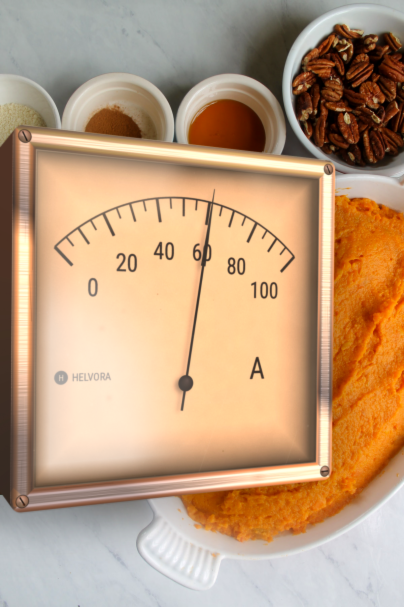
60
